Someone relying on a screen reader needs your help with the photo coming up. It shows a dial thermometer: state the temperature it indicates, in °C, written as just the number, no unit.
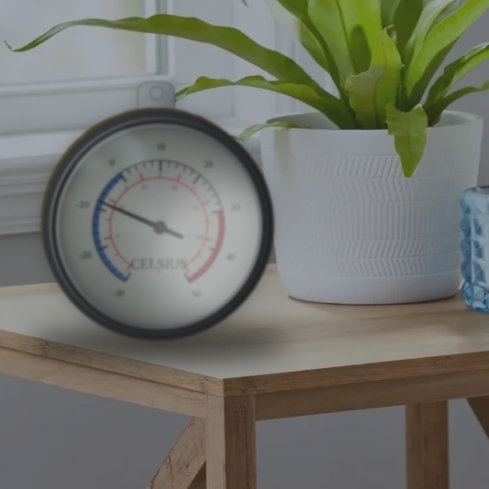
-8
